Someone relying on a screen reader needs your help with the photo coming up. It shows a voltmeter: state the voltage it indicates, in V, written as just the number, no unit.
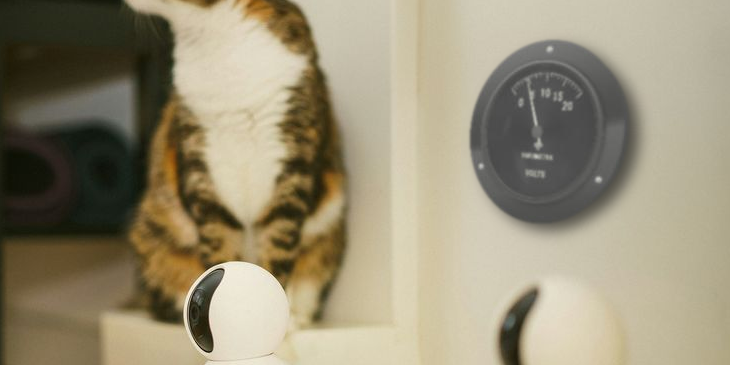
5
